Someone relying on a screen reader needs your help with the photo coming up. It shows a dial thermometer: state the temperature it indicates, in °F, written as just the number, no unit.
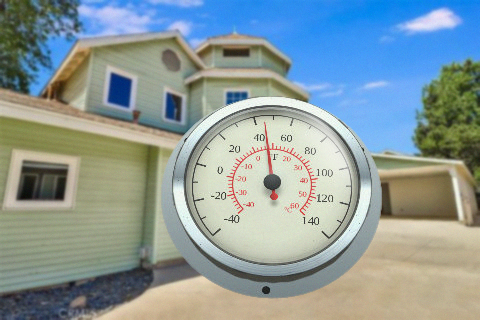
45
